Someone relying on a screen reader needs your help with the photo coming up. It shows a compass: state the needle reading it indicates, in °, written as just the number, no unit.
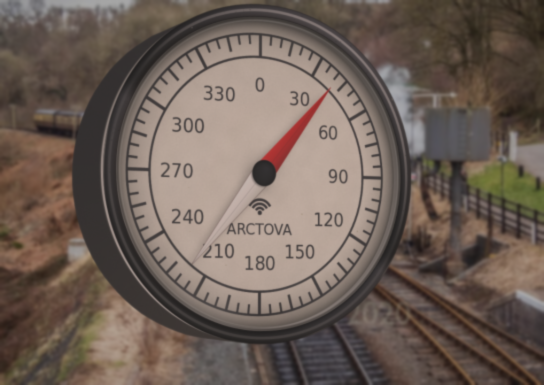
40
